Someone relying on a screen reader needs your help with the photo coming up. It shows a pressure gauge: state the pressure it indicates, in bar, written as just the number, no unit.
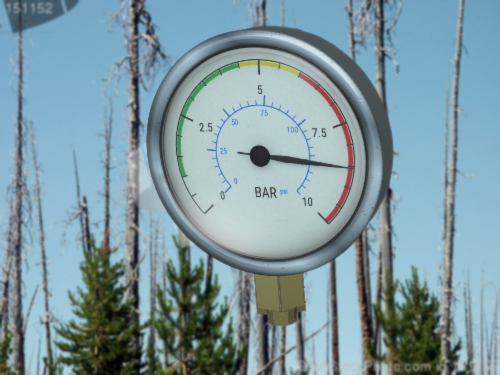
8.5
